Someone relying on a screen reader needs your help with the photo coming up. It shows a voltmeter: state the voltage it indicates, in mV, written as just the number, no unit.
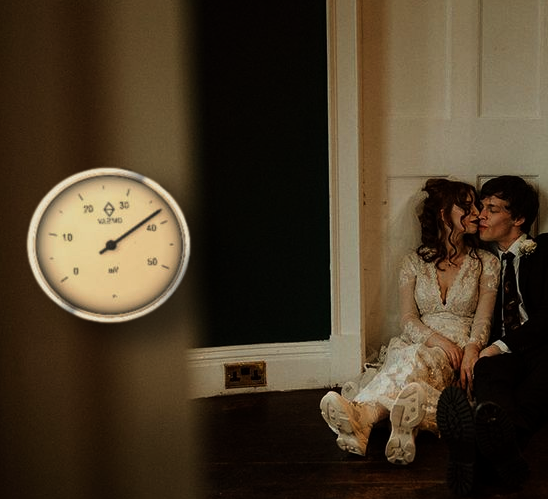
37.5
